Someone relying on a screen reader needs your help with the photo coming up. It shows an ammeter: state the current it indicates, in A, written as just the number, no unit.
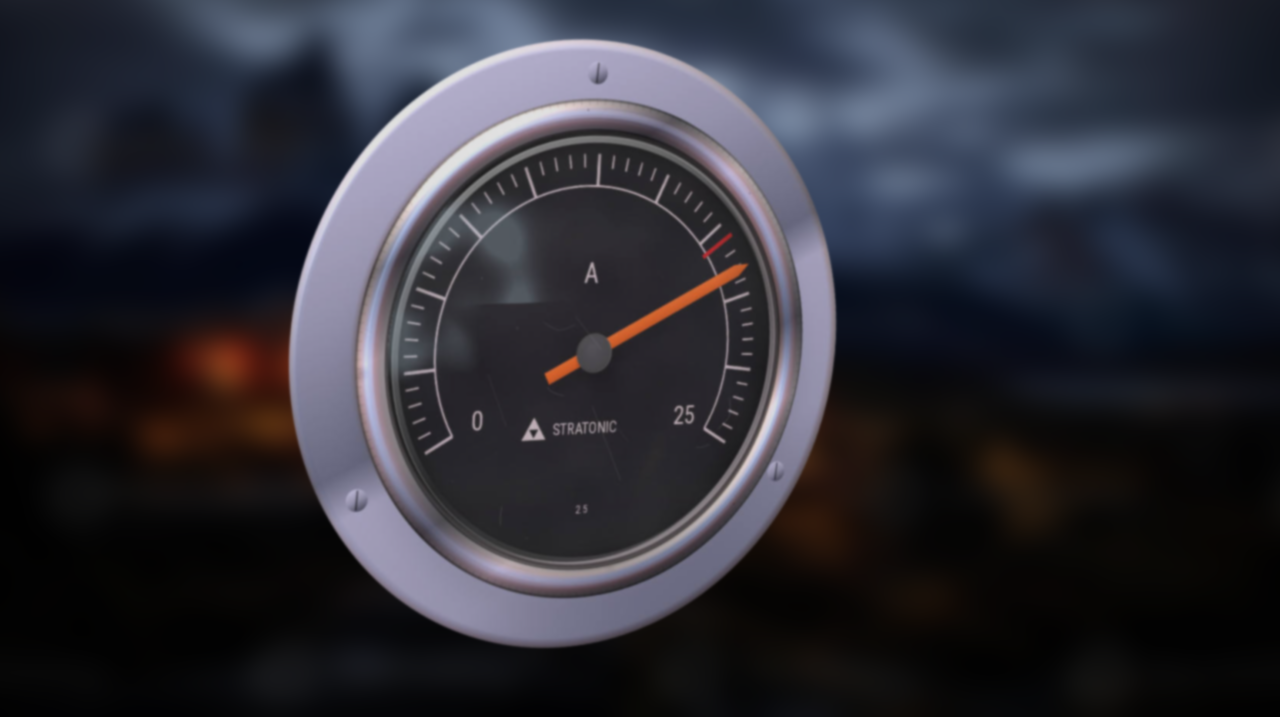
19
